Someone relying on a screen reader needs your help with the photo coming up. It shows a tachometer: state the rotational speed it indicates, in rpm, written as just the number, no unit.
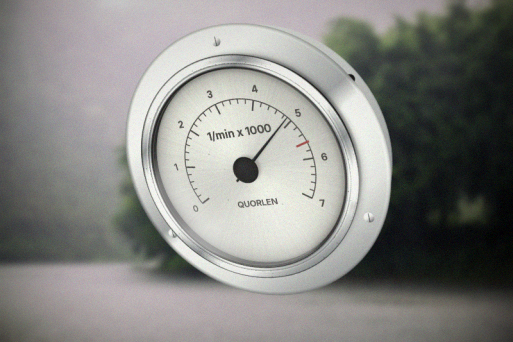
4900
